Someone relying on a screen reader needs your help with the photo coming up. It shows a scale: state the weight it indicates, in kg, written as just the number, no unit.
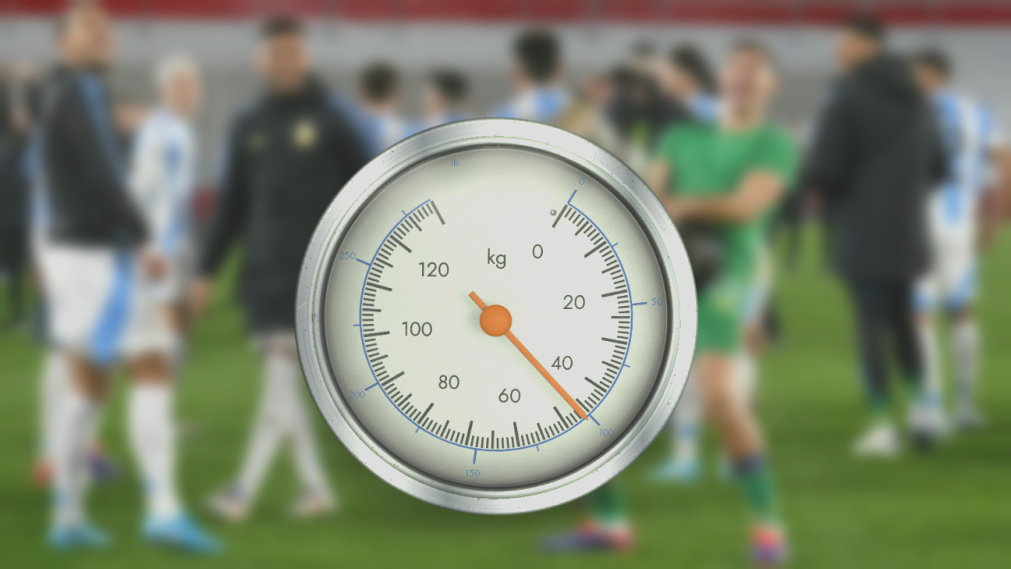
46
